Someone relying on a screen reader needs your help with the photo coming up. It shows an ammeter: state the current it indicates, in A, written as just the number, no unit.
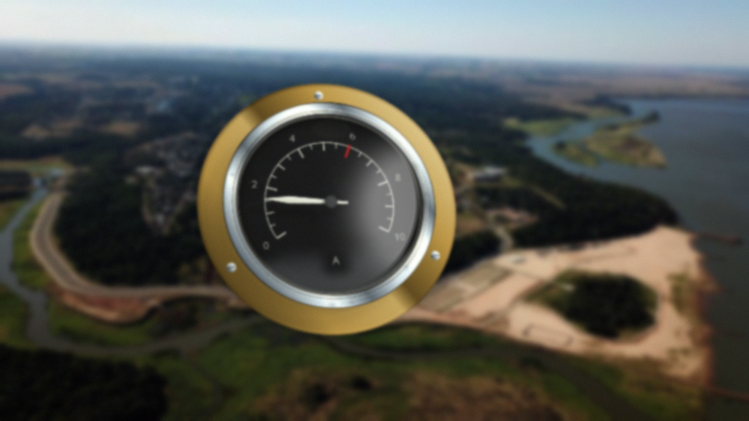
1.5
